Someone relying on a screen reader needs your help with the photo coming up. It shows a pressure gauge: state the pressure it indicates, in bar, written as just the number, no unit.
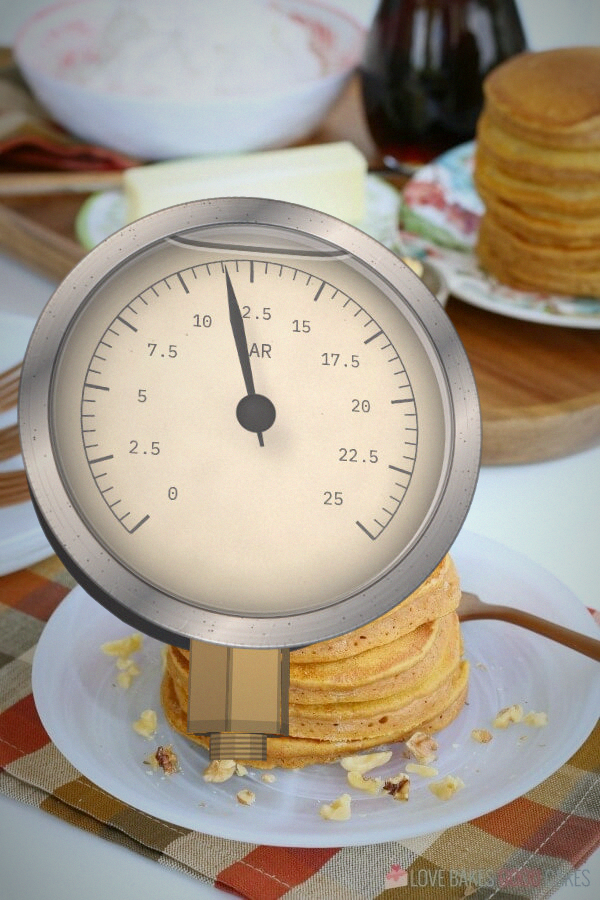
11.5
